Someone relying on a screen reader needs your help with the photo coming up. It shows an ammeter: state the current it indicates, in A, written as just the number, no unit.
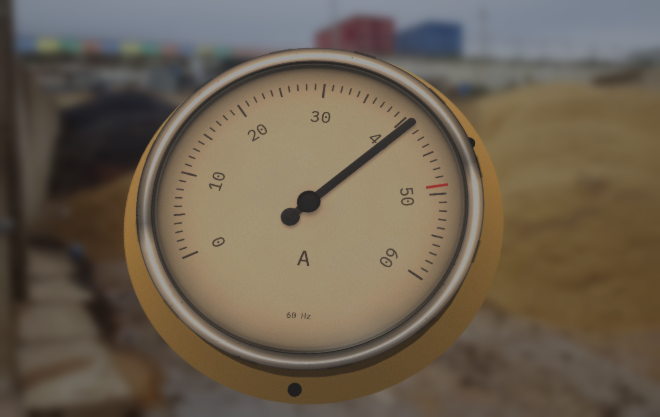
41
